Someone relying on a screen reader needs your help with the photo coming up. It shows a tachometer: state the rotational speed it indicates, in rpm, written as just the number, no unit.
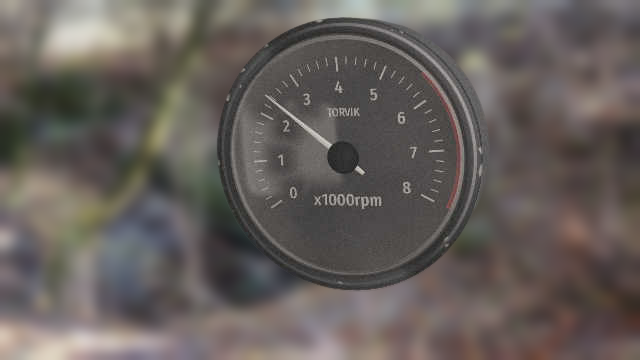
2400
